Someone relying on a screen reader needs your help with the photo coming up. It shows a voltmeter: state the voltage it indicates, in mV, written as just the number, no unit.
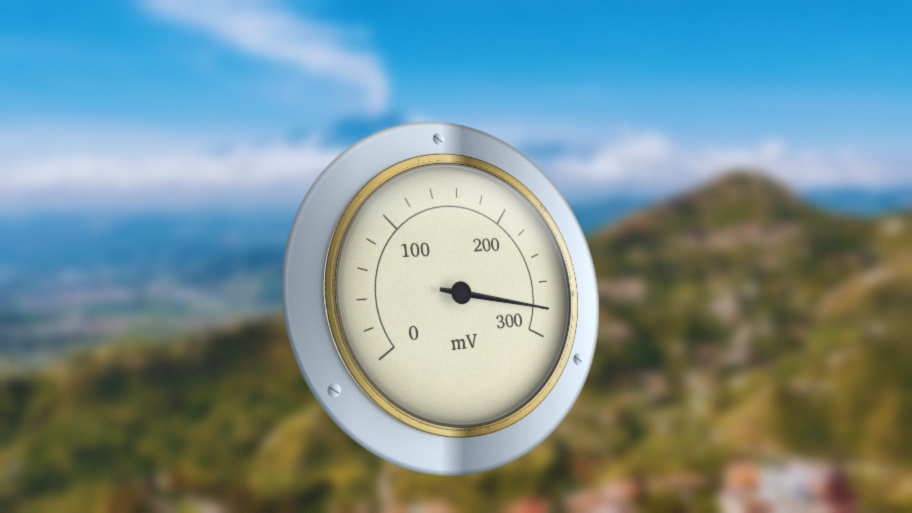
280
